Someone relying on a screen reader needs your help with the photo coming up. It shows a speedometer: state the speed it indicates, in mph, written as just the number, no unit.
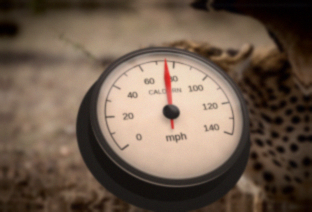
75
